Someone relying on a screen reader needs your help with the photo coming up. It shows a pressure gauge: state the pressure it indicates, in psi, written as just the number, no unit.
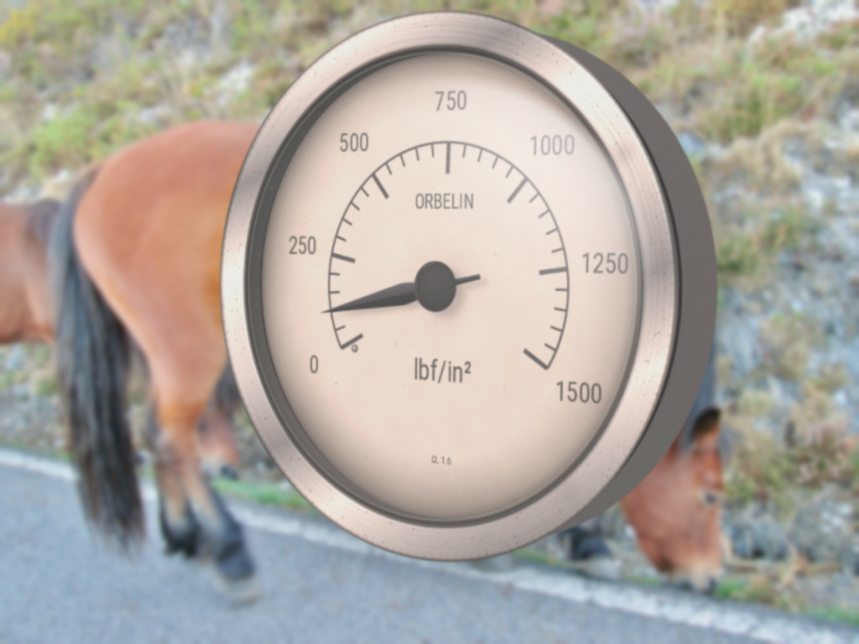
100
